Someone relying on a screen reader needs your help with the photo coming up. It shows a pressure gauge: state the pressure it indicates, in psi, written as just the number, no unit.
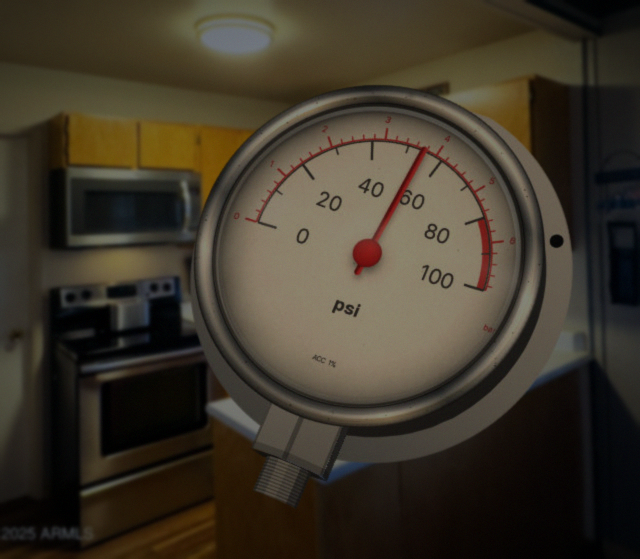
55
